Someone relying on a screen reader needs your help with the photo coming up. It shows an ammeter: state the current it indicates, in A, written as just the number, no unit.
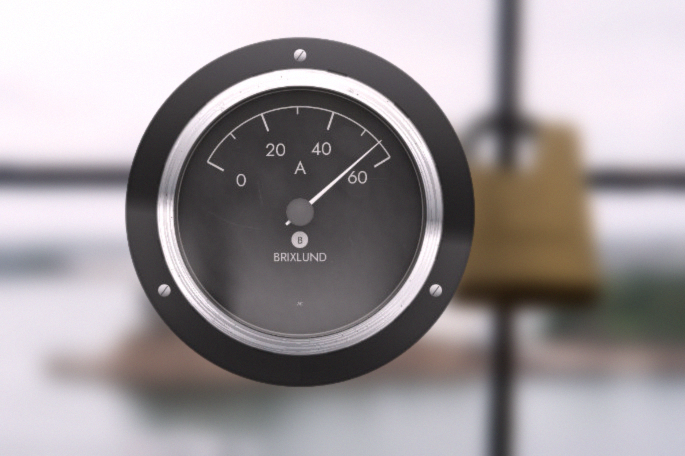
55
